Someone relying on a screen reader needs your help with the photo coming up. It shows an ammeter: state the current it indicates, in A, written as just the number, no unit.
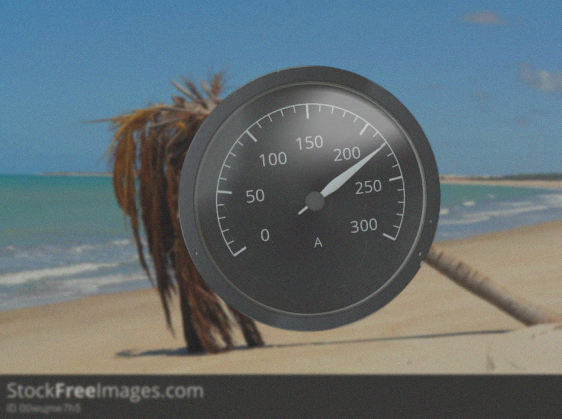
220
